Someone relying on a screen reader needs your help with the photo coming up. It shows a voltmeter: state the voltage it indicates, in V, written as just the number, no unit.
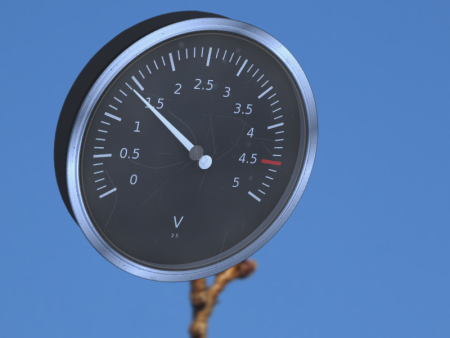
1.4
